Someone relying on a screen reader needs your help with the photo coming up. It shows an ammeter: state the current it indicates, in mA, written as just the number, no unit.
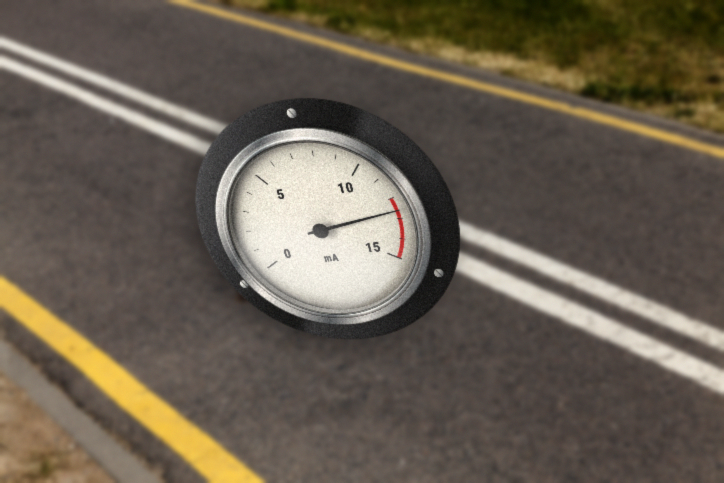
12.5
